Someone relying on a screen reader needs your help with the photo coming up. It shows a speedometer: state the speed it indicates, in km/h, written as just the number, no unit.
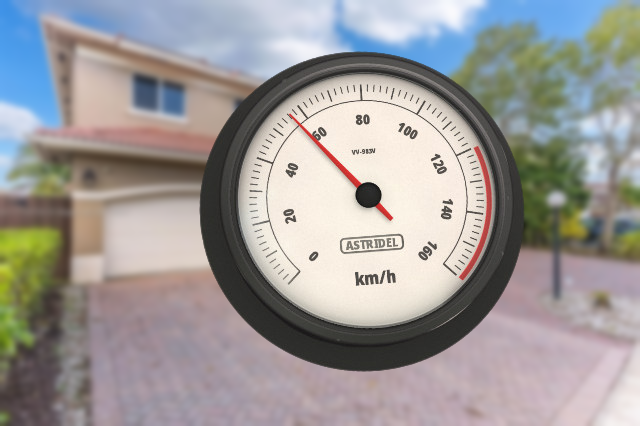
56
